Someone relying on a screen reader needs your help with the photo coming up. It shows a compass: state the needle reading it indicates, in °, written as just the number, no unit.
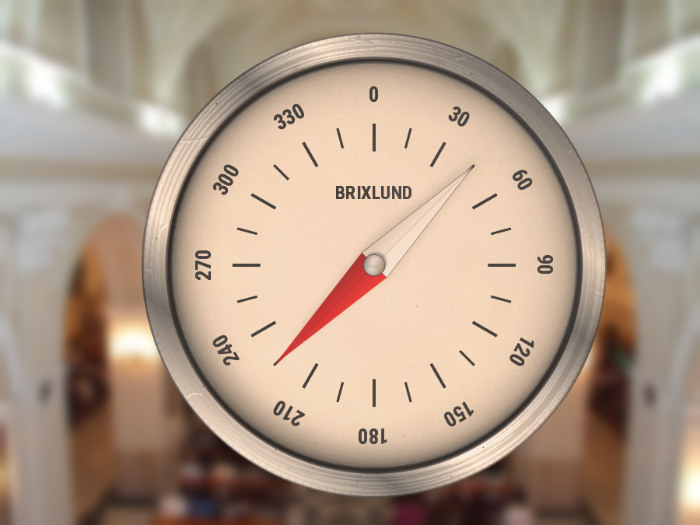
225
